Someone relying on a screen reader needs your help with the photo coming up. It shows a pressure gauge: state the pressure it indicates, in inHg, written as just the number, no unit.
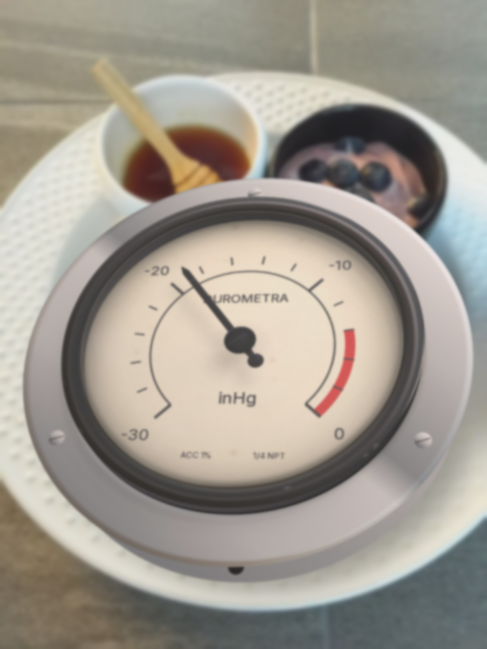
-19
